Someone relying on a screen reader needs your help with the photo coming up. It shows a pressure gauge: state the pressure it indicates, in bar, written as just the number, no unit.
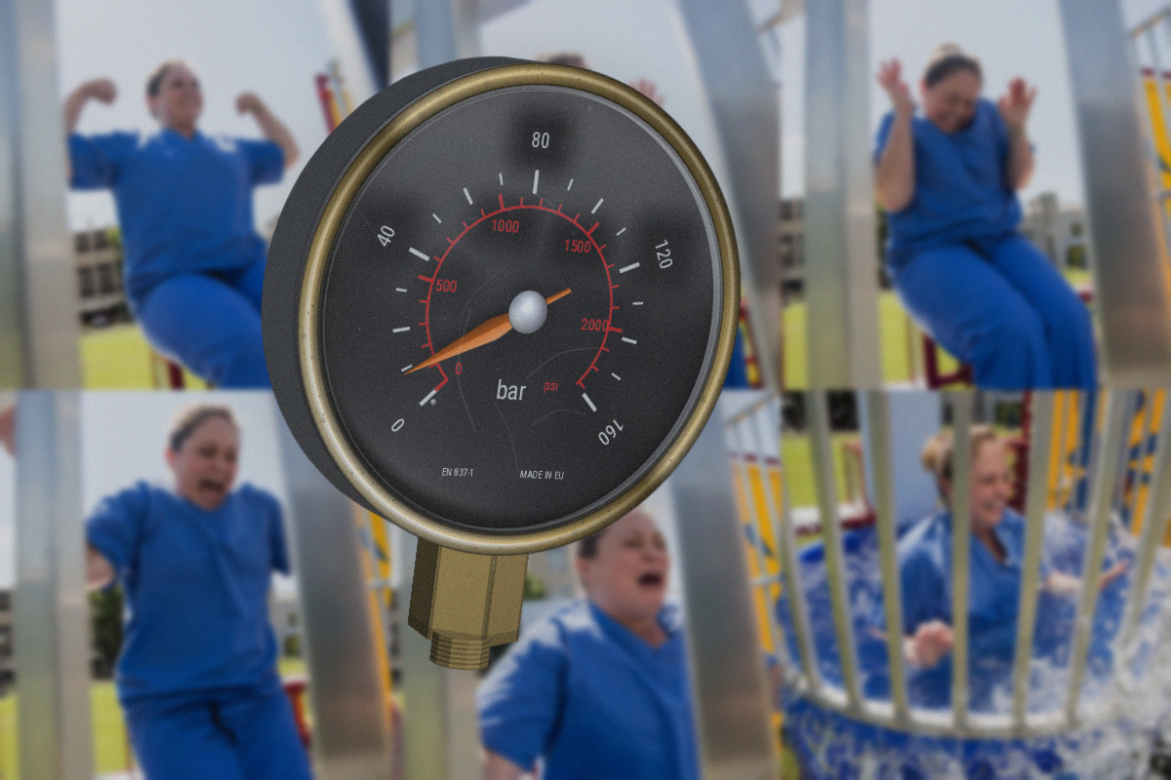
10
